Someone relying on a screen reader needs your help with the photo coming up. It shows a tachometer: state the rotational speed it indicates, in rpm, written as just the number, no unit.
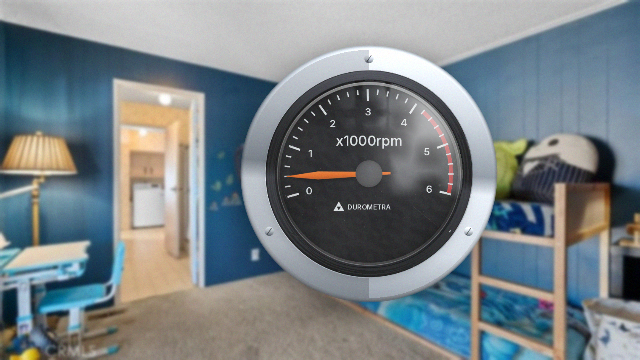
400
